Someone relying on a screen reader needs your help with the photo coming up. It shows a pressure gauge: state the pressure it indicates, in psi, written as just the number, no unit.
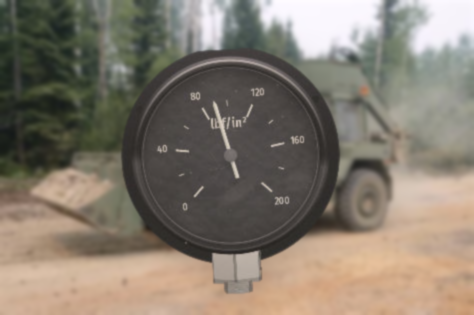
90
